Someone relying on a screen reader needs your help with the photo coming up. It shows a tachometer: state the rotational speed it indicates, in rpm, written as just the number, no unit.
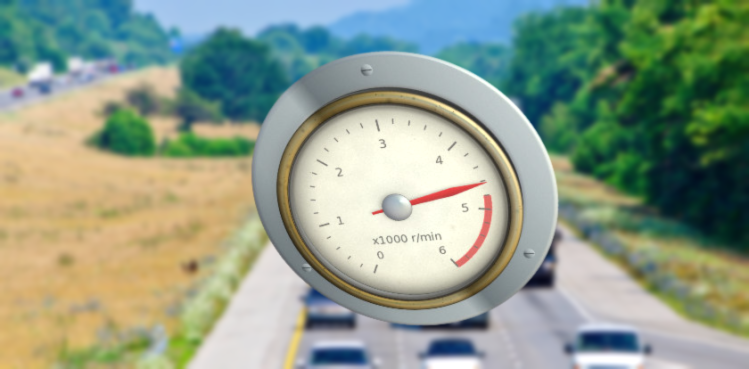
4600
